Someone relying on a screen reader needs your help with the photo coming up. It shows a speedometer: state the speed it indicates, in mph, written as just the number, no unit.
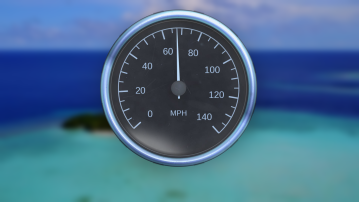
67.5
